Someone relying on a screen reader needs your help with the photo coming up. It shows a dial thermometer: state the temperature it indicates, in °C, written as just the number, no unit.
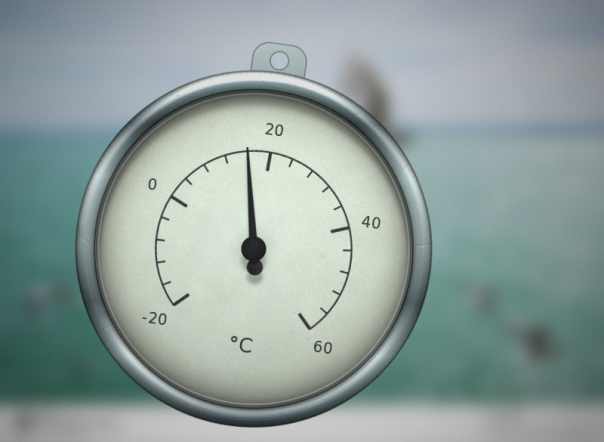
16
